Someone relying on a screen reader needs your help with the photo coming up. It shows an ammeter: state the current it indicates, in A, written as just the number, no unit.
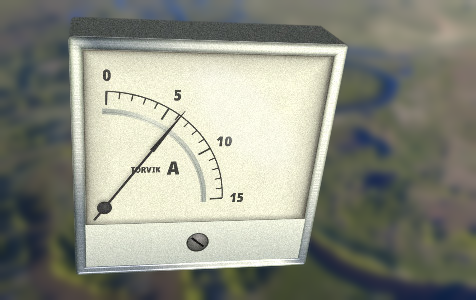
6
